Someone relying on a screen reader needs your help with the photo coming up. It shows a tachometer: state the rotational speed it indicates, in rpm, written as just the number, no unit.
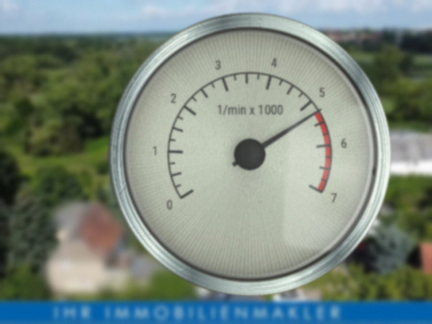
5250
